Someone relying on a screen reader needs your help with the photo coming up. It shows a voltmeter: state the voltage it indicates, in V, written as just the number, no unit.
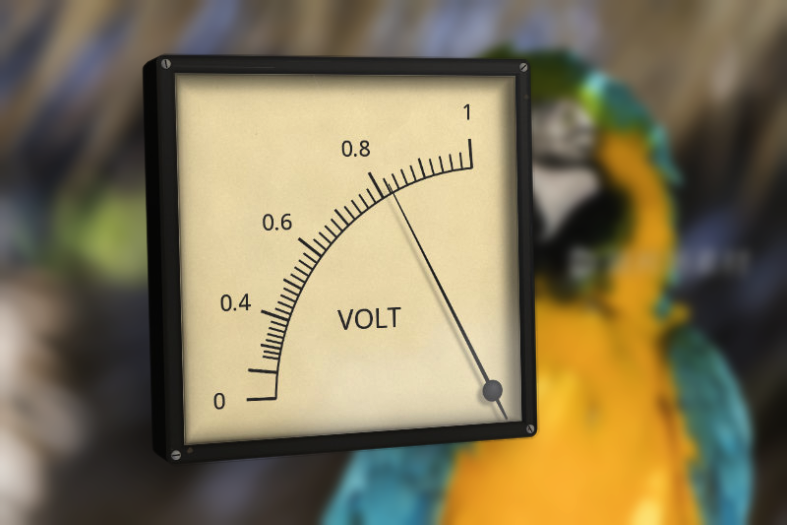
0.82
